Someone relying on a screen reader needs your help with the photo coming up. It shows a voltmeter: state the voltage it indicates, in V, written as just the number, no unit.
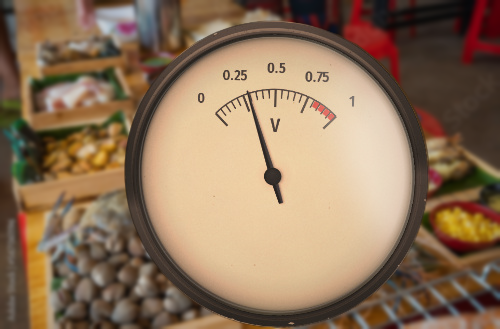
0.3
